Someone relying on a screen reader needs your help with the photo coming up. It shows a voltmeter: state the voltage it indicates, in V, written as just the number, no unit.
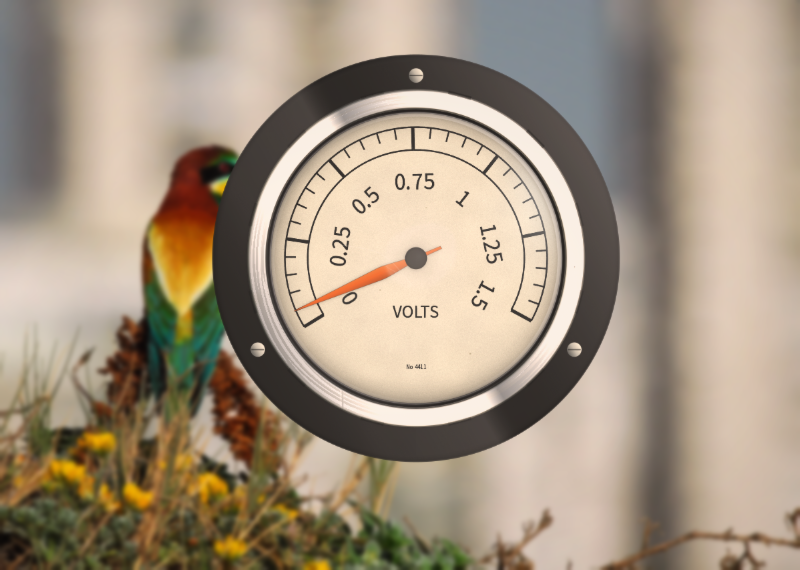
0.05
